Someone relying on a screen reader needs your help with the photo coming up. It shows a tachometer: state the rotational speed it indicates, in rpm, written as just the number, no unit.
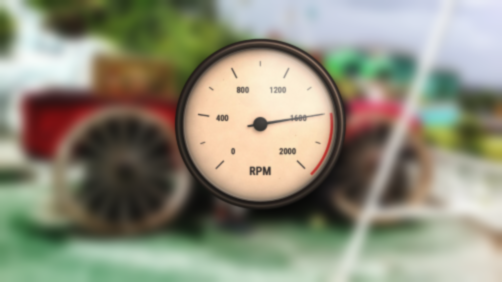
1600
